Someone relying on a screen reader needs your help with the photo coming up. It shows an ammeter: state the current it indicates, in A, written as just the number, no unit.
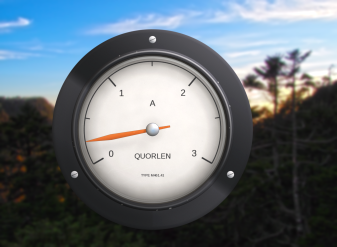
0.25
